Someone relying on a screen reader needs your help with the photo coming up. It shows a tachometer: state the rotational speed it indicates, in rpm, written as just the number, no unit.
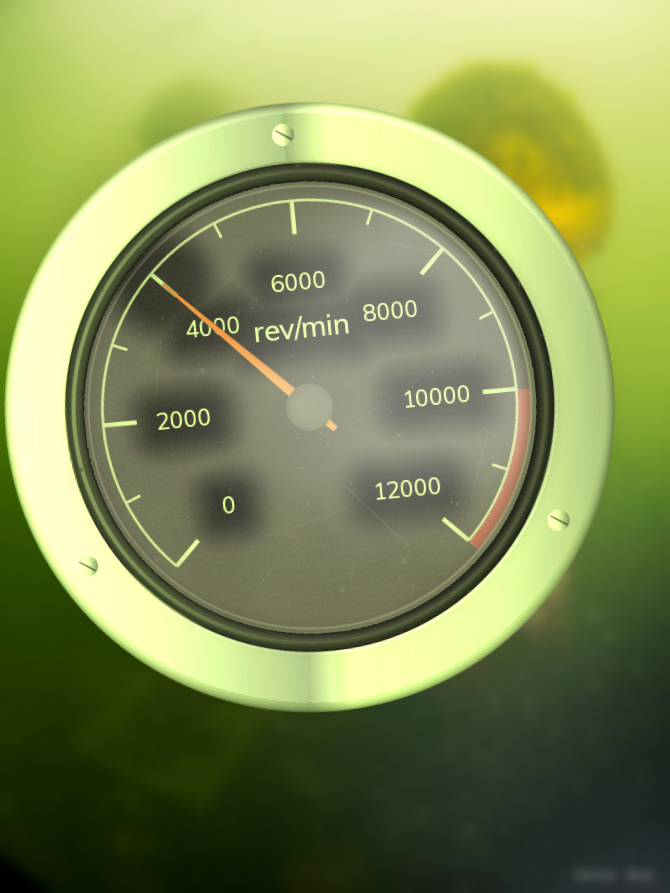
4000
